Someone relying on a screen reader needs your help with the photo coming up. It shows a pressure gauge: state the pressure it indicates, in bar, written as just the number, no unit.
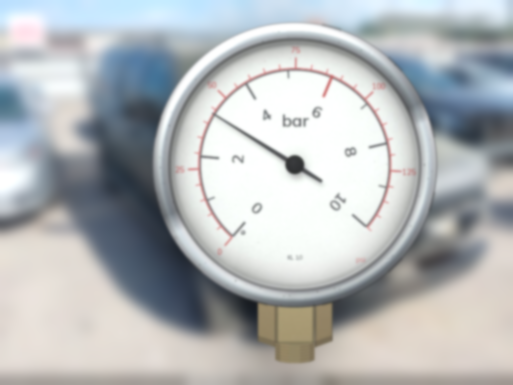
3
